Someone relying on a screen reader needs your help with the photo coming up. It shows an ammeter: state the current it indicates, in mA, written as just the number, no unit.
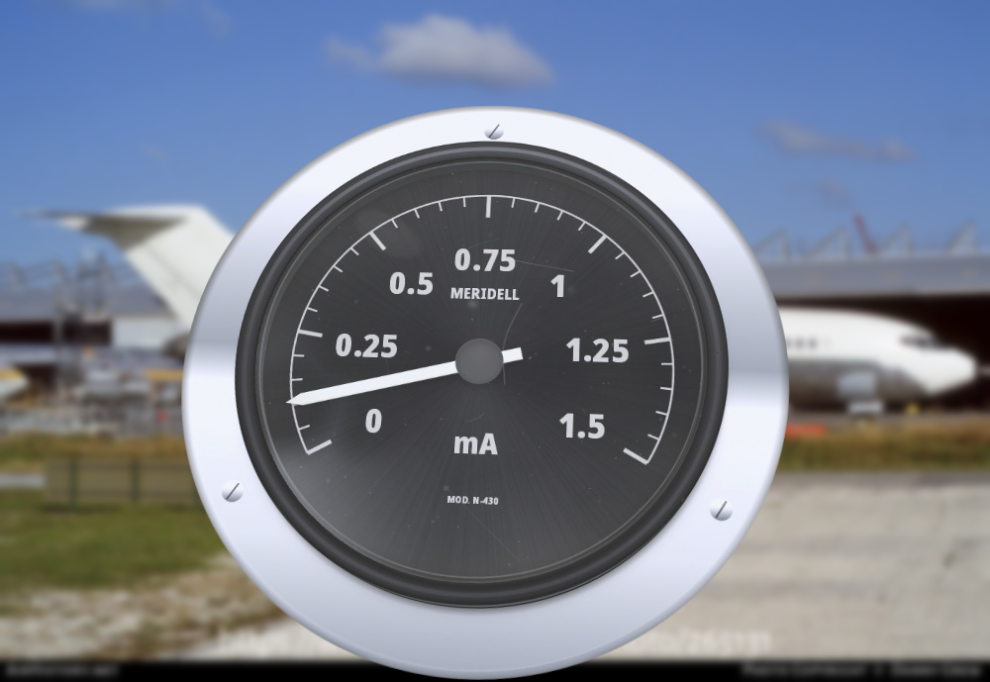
0.1
